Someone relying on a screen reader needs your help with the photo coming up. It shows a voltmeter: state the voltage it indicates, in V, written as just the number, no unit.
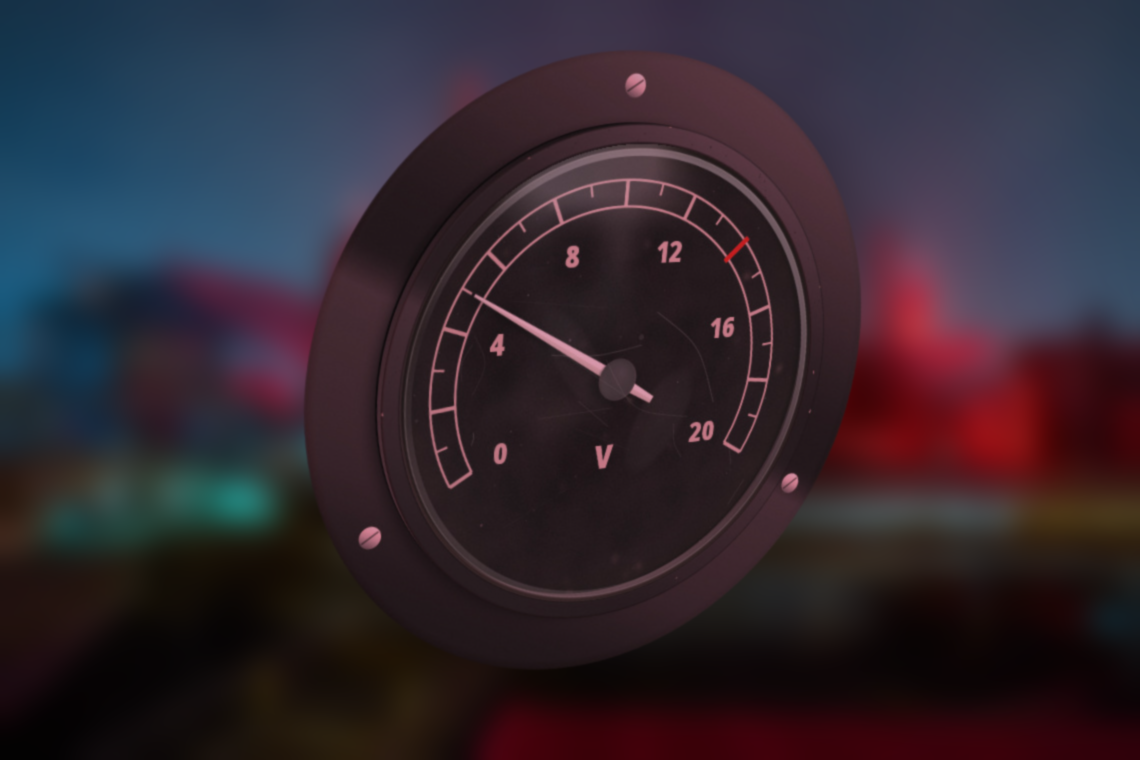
5
